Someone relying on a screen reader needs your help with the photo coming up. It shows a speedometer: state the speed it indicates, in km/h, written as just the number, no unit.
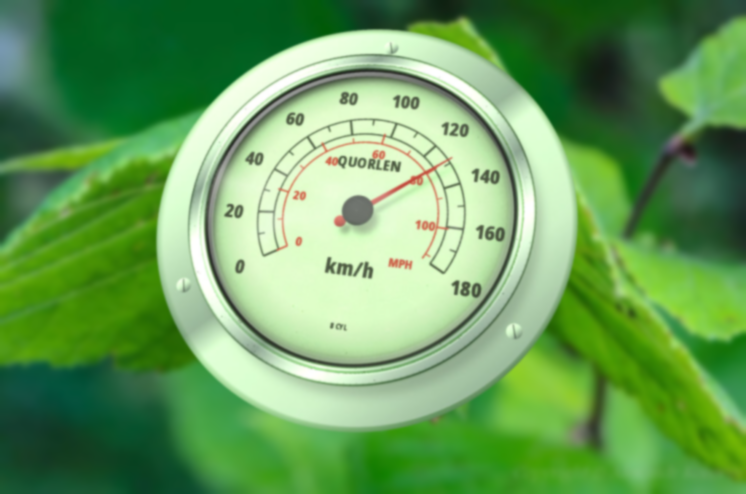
130
